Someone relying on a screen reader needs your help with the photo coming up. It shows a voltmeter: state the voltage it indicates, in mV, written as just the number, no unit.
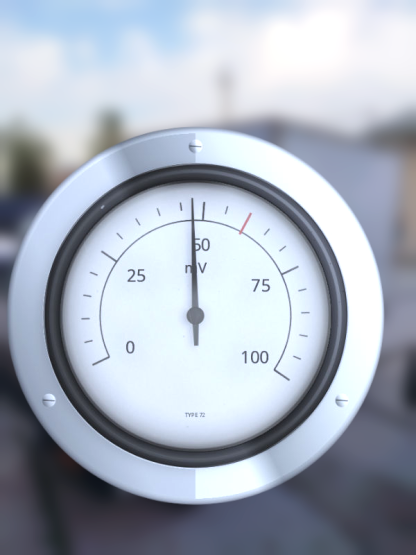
47.5
